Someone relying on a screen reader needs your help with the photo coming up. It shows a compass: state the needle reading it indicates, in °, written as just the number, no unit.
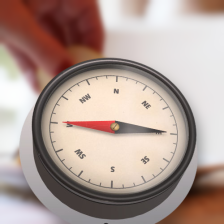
270
